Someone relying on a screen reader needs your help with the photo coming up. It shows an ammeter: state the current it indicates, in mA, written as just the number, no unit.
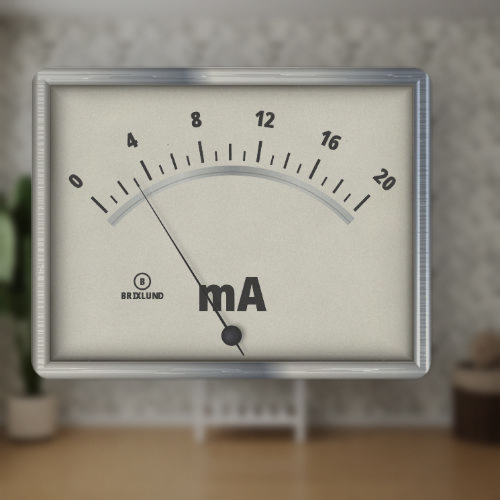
3
